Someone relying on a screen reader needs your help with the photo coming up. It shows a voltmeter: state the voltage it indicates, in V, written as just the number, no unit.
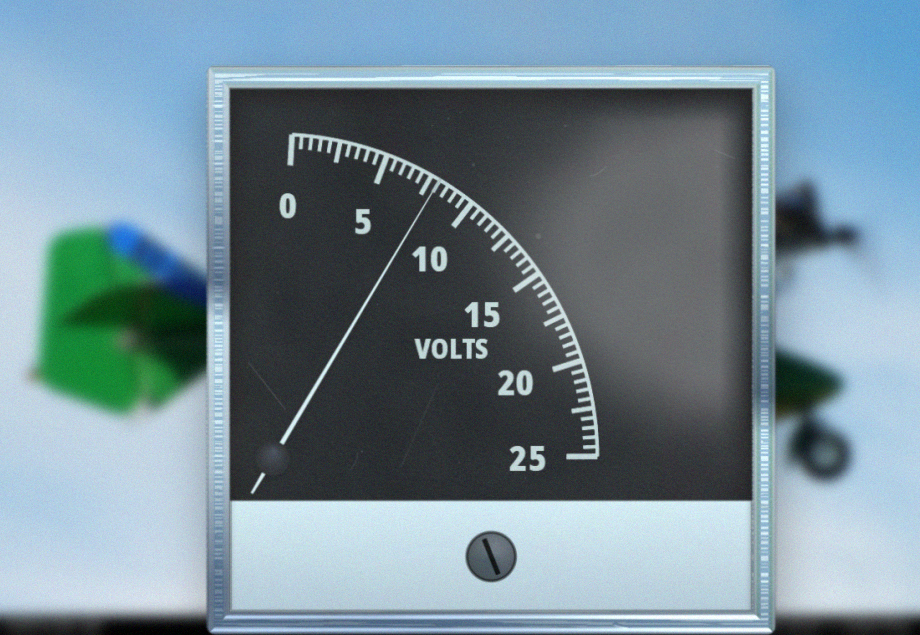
8
